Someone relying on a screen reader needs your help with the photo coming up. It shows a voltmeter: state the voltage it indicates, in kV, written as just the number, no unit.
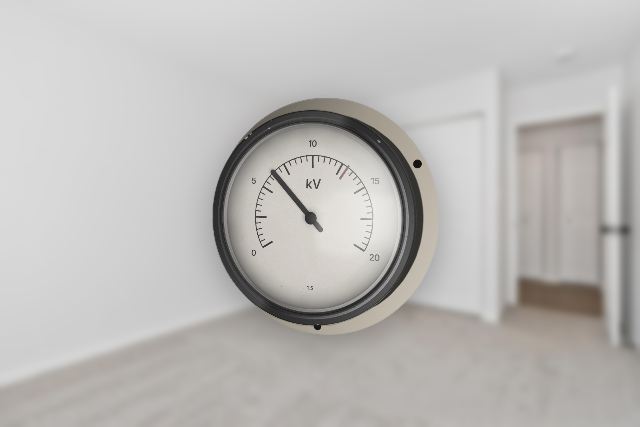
6.5
